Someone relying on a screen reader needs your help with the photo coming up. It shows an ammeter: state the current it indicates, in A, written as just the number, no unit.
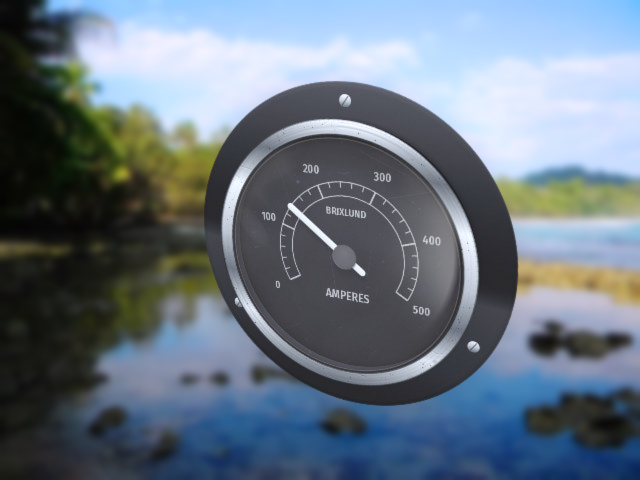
140
